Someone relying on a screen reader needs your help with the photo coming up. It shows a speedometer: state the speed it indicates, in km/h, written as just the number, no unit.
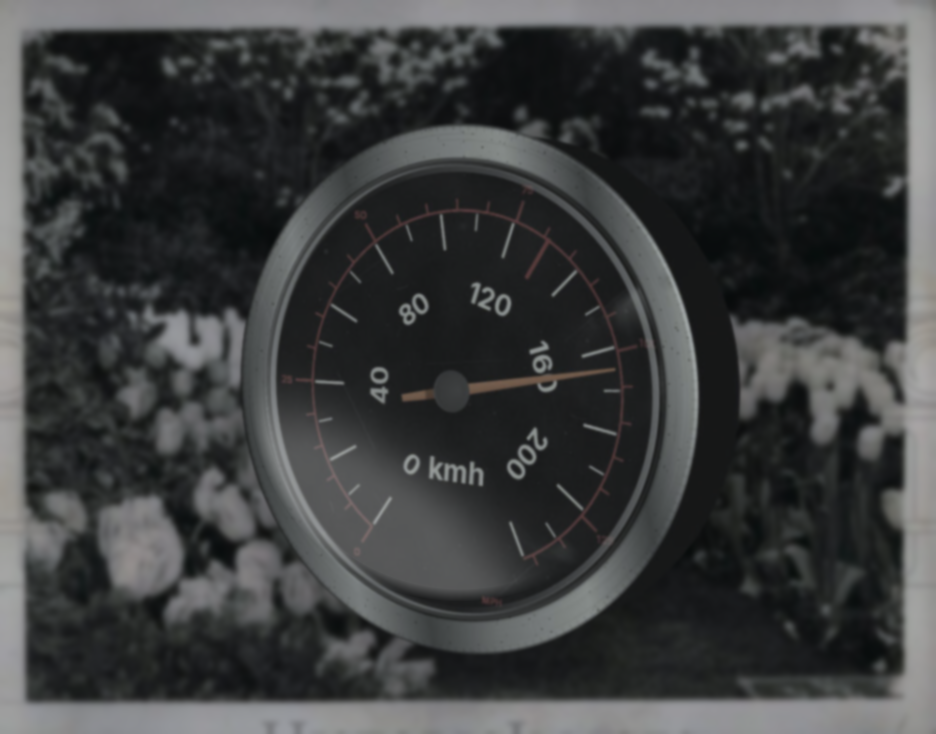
165
